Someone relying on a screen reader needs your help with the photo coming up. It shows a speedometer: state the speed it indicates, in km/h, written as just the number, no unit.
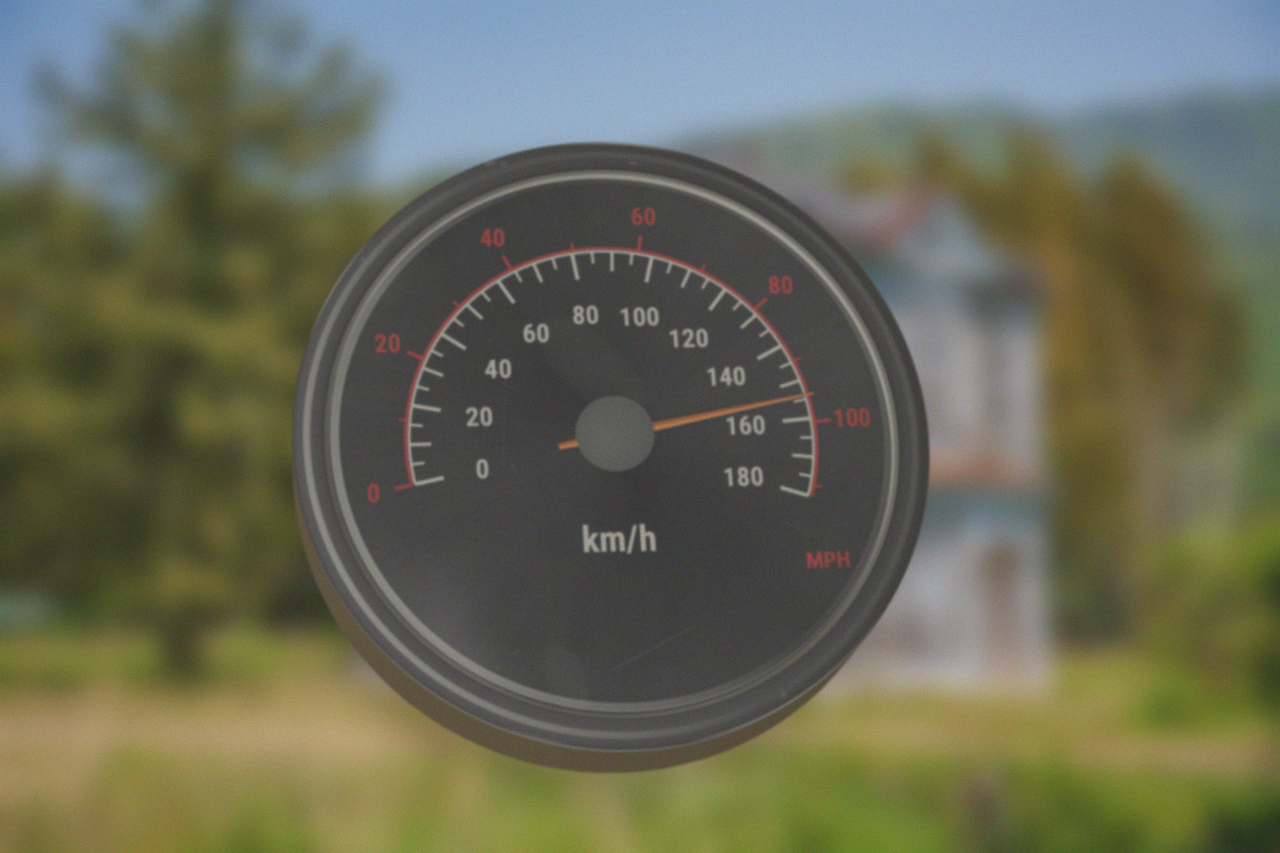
155
